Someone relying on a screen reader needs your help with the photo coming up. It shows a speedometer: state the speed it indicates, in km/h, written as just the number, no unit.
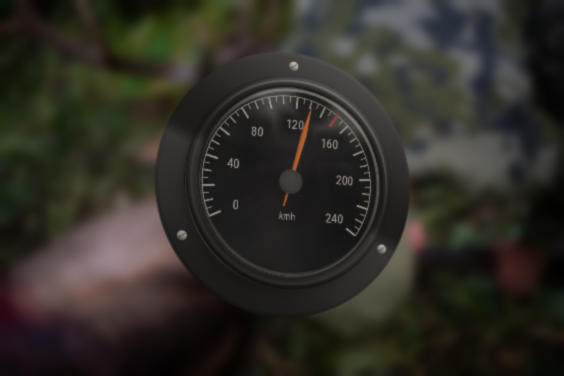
130
